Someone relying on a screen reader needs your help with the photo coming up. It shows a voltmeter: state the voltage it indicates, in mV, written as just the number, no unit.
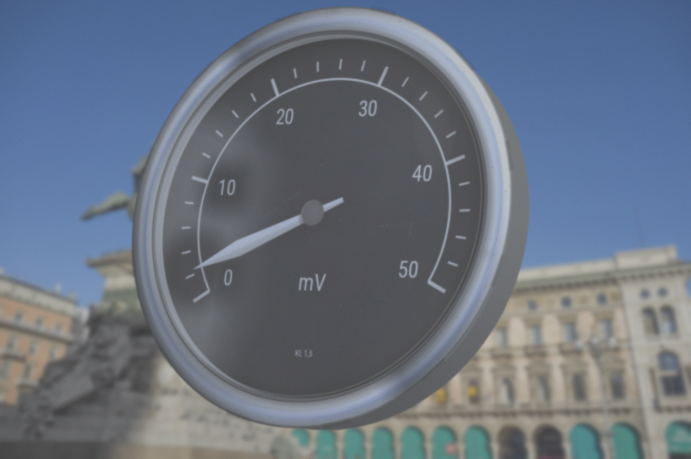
2
